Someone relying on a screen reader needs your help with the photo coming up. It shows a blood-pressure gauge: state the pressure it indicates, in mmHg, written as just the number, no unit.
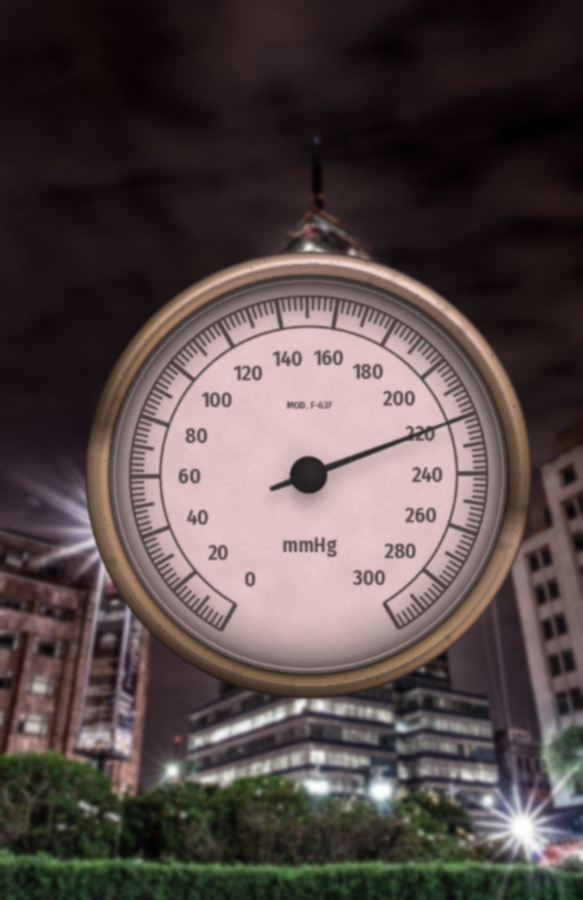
220
